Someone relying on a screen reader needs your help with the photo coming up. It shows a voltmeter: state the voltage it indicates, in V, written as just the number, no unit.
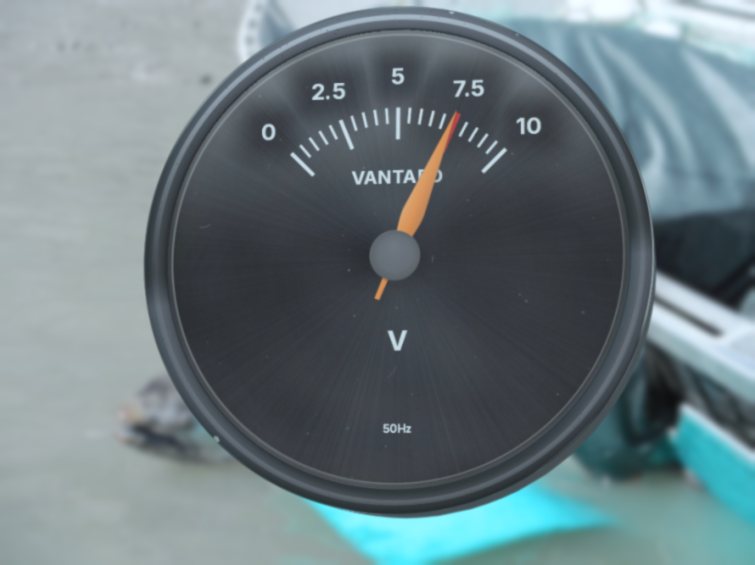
7.5
